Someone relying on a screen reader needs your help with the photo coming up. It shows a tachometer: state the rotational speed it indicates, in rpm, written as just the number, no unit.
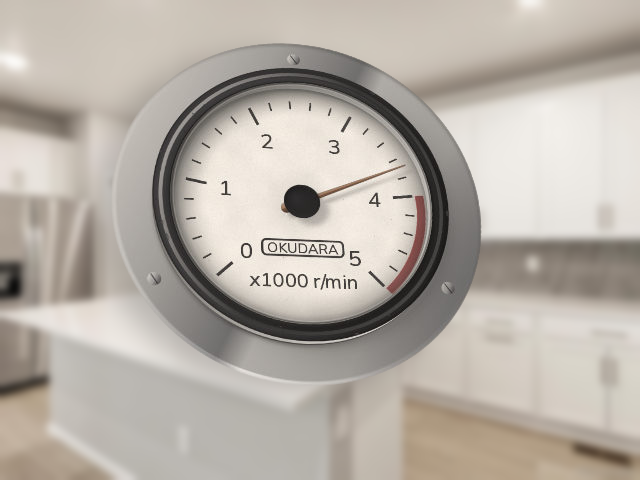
3700
